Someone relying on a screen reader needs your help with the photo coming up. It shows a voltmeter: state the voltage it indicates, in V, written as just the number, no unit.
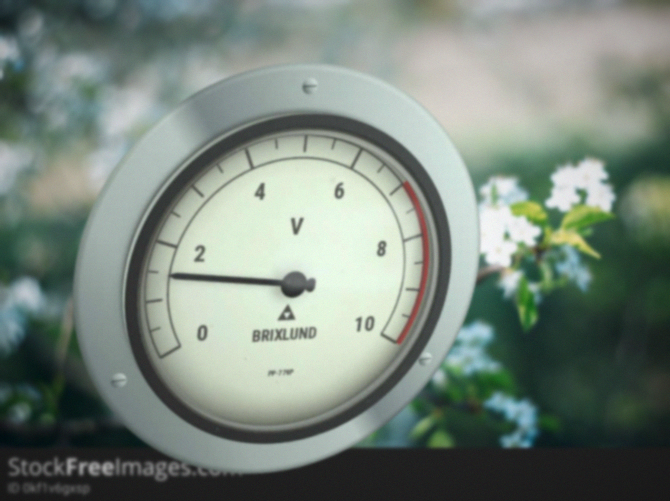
1.5
